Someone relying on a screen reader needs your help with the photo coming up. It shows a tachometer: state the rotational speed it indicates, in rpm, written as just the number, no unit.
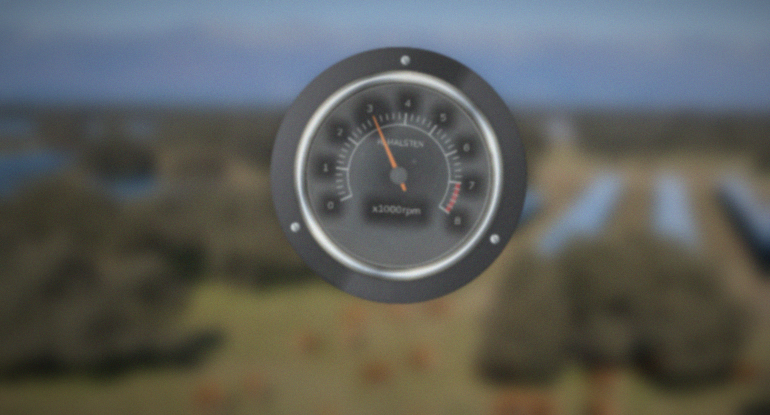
3000
